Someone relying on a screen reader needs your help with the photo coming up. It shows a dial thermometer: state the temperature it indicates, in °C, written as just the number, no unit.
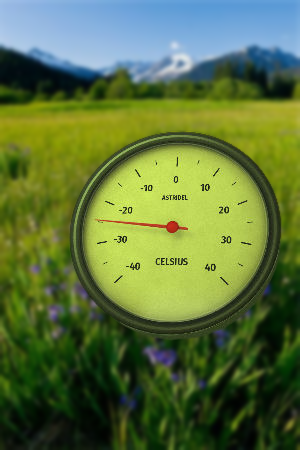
-25
